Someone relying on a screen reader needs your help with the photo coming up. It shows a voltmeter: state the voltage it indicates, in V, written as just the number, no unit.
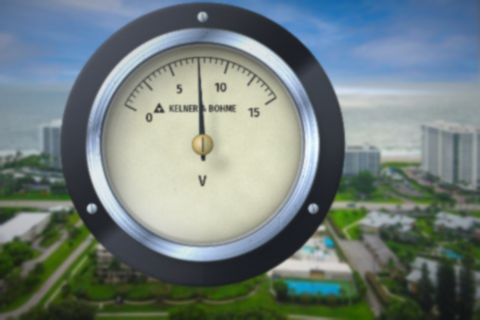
7.5
